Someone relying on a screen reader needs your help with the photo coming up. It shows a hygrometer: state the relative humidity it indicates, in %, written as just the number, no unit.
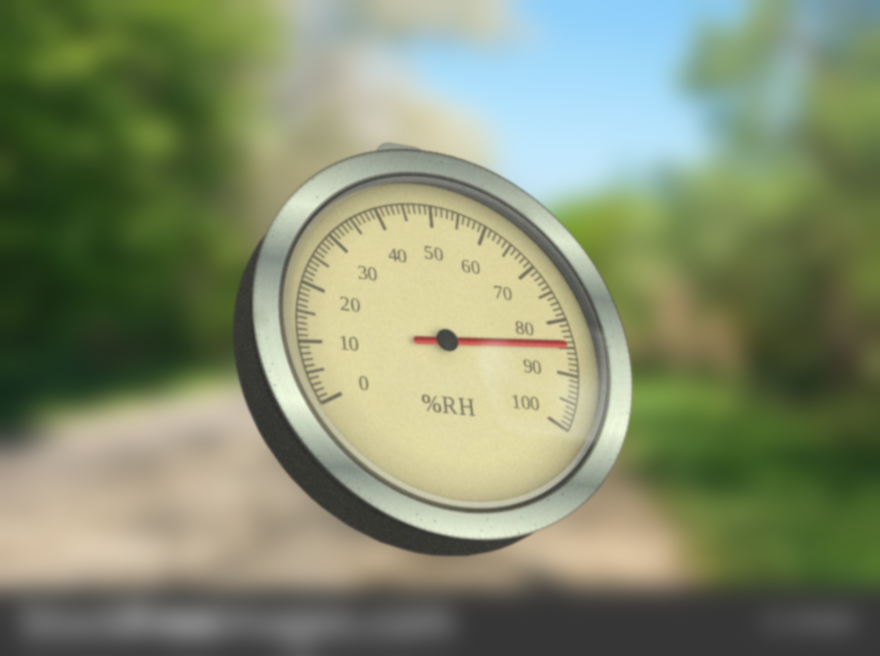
85
